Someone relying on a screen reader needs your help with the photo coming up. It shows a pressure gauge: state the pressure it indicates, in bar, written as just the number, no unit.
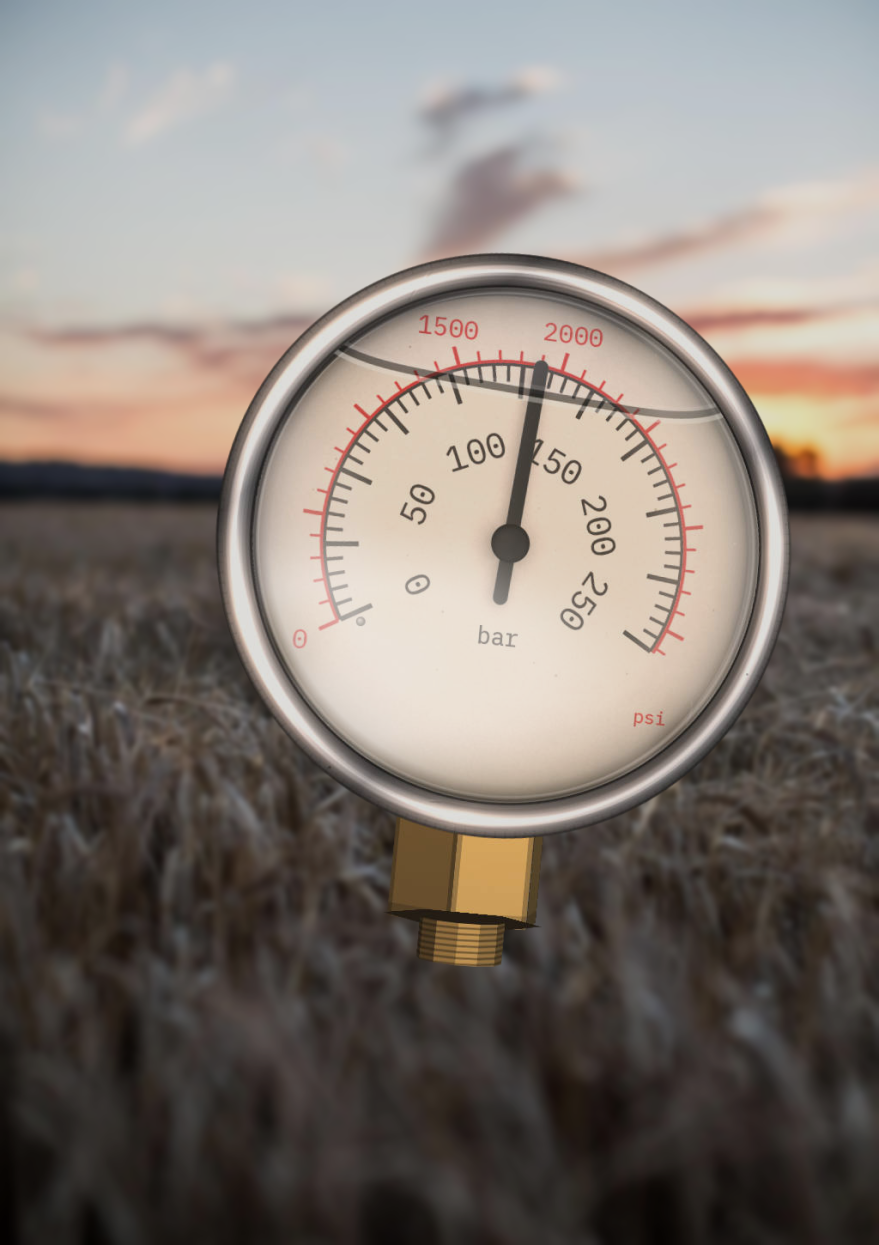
130
